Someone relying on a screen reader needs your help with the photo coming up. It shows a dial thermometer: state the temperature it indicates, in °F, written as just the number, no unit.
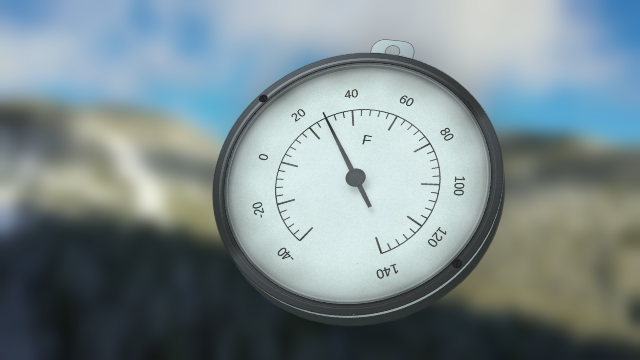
28
